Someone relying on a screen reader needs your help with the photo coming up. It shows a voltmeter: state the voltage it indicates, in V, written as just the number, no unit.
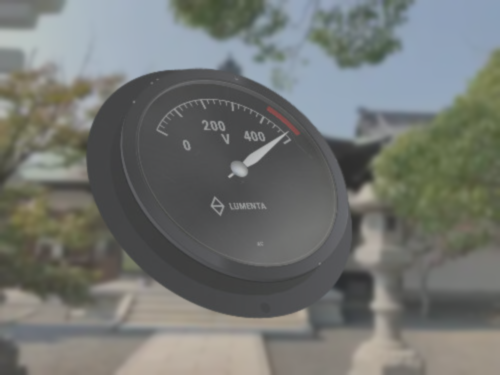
480
